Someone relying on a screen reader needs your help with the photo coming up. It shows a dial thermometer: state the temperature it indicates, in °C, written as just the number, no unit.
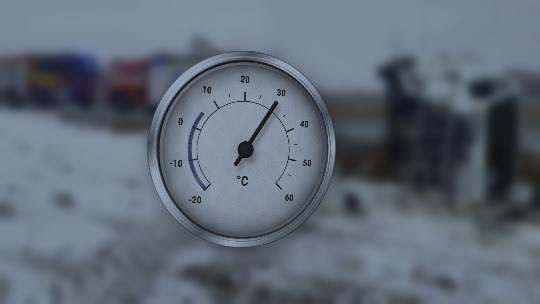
30
